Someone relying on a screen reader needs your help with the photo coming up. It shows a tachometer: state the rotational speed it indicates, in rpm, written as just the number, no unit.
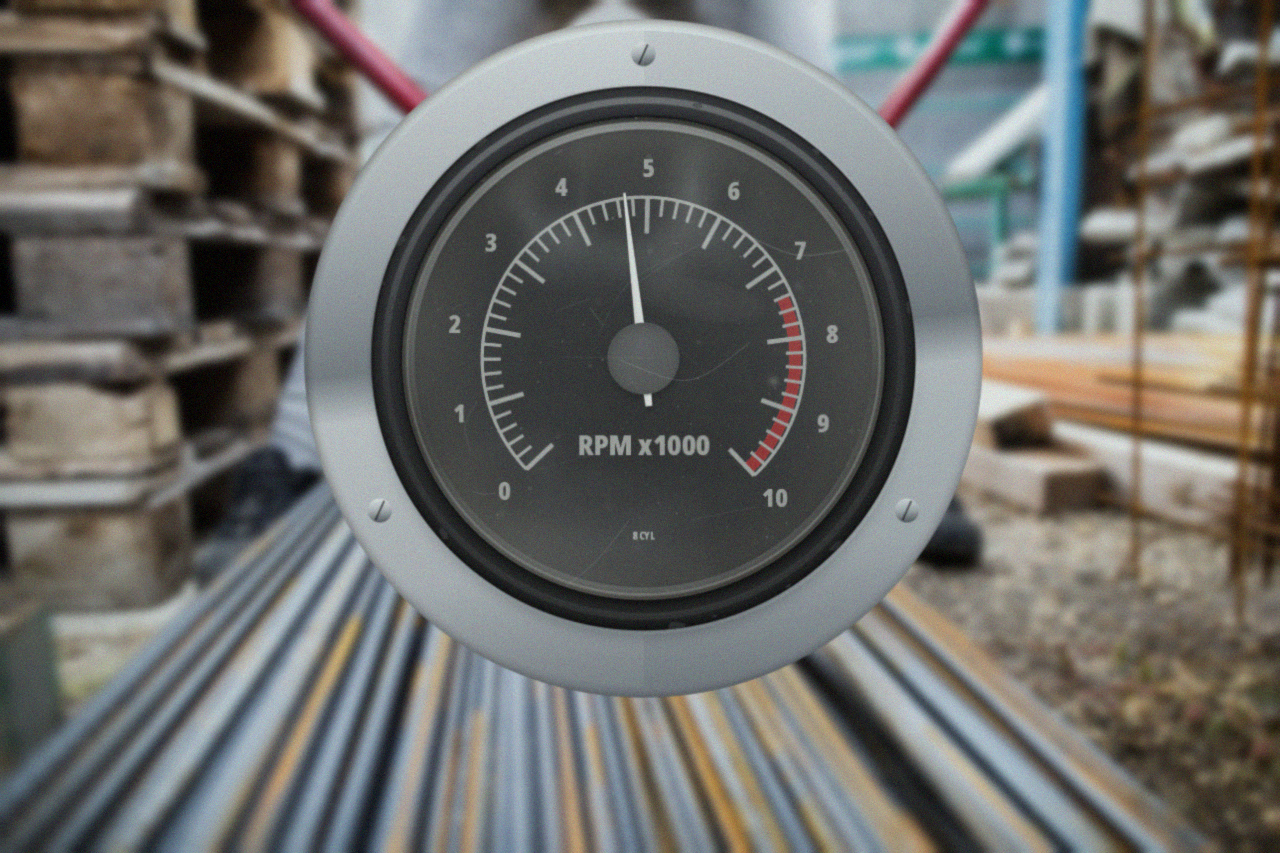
4700
